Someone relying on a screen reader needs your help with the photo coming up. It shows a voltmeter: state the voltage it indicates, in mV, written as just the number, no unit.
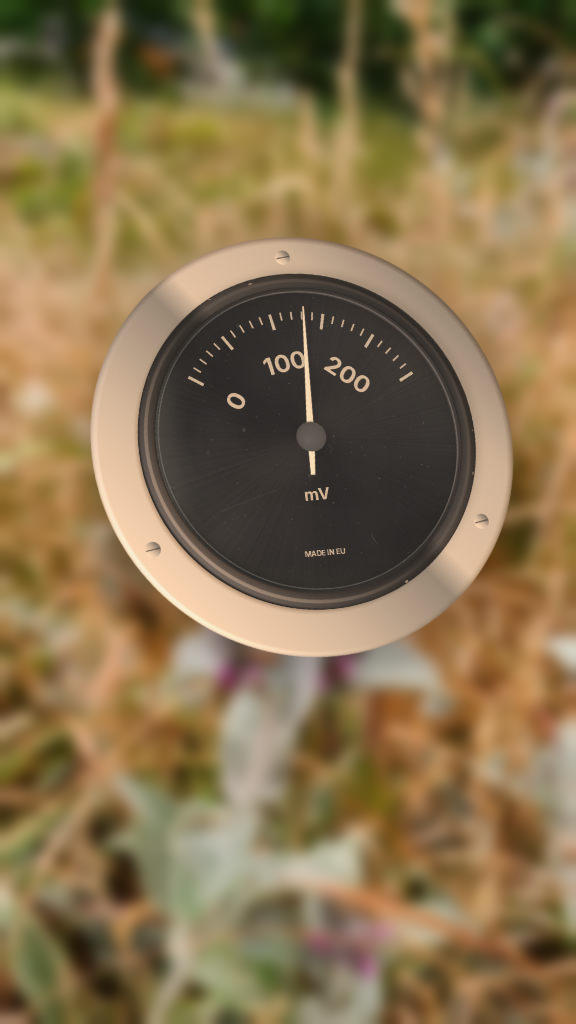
130
